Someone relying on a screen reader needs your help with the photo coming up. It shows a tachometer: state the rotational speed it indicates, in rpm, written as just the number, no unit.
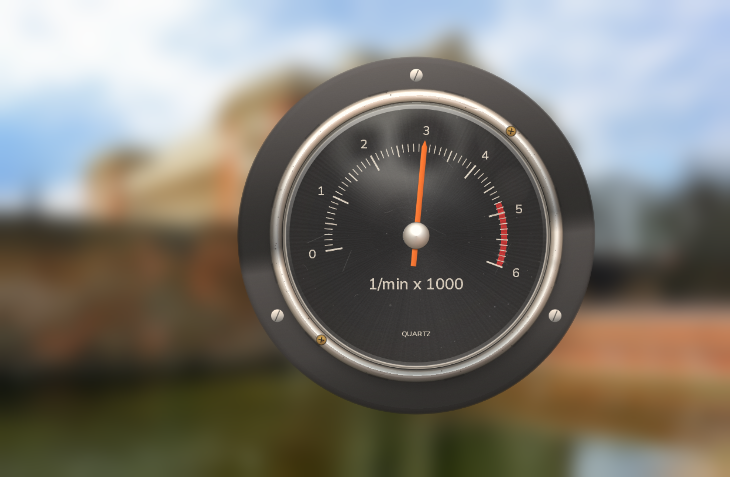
3000
